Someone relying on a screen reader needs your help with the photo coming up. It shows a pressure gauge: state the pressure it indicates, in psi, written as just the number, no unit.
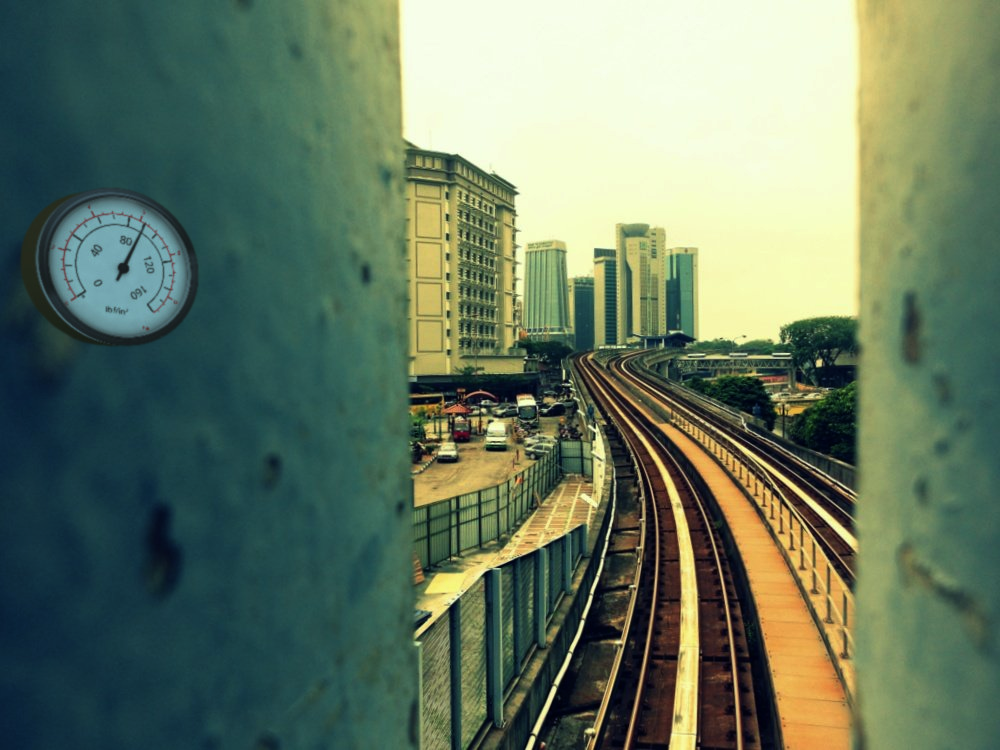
90
